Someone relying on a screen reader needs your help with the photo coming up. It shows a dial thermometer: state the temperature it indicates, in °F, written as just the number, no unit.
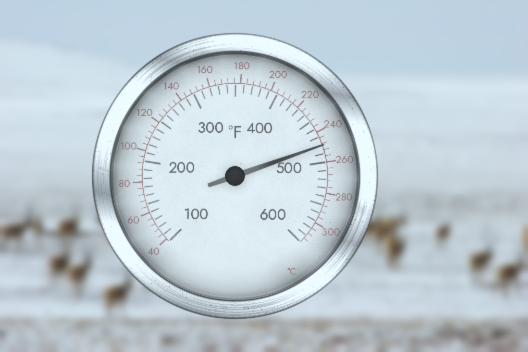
480
